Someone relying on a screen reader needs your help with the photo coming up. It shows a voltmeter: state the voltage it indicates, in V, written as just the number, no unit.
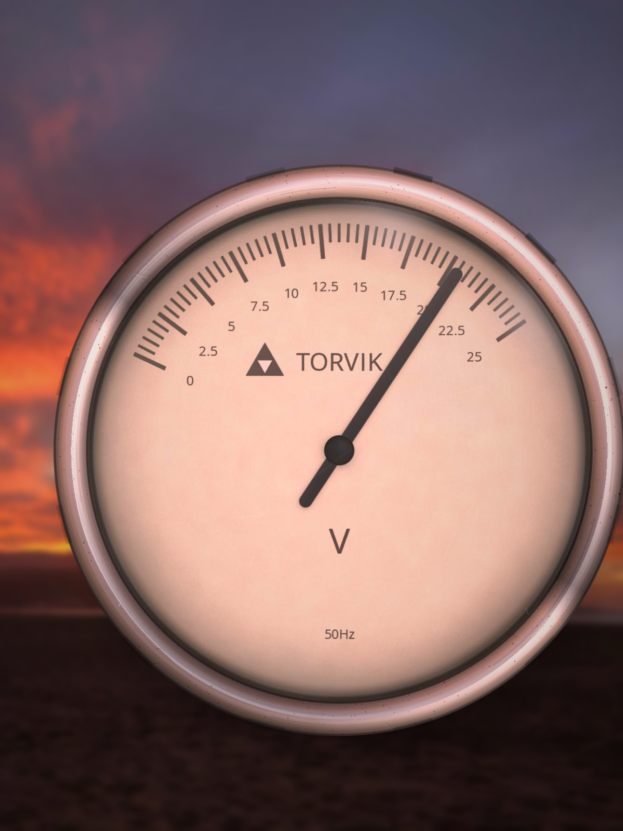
20.5
